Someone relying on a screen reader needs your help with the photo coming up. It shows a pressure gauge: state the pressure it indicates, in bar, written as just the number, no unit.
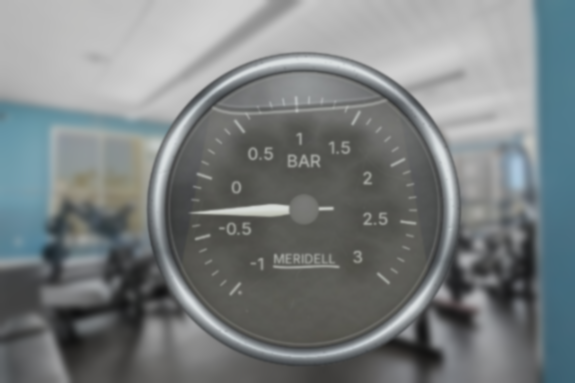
-0.3
